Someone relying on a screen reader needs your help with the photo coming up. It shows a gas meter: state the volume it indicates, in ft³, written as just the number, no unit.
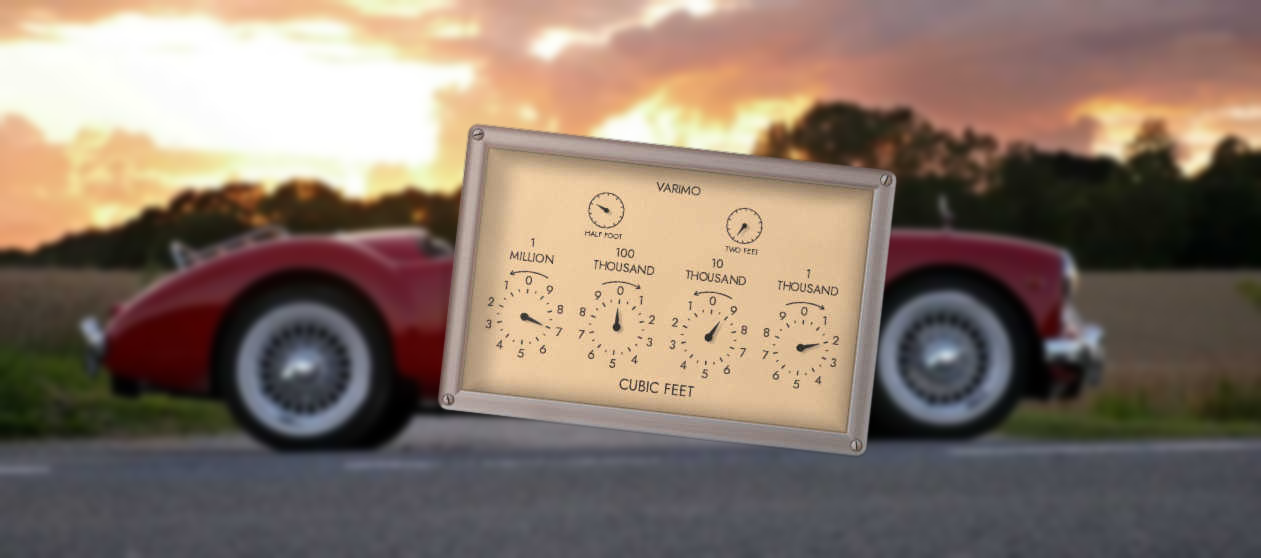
699200
